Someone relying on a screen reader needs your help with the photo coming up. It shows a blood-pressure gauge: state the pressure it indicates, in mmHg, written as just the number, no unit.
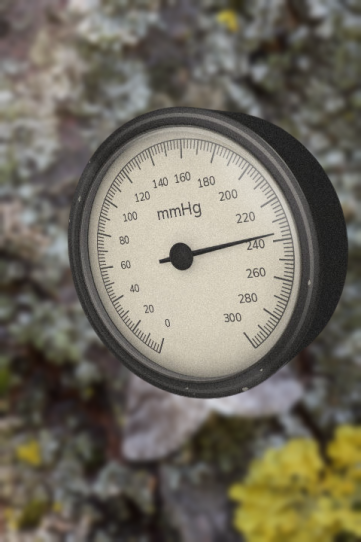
236
